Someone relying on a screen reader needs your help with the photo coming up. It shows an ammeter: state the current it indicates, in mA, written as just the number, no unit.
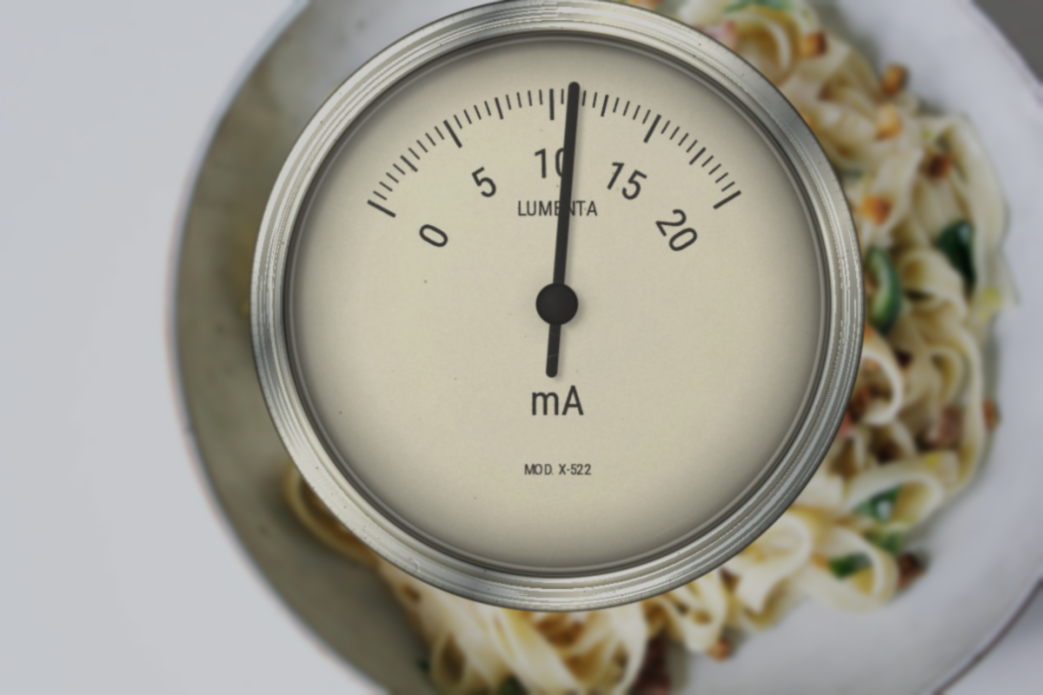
11
